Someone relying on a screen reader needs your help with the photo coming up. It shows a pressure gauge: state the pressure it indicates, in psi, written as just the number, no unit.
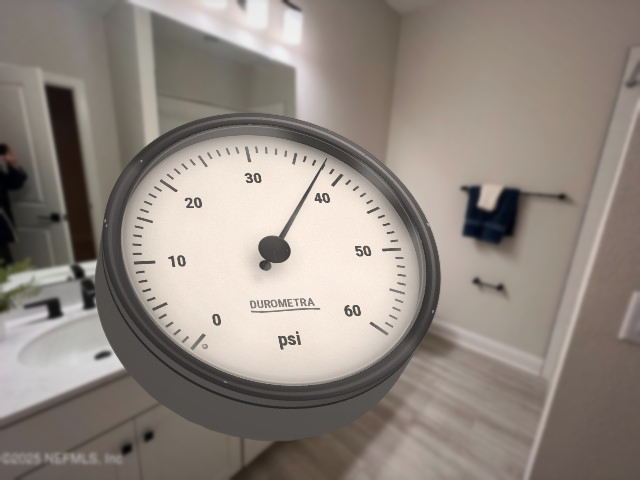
38
